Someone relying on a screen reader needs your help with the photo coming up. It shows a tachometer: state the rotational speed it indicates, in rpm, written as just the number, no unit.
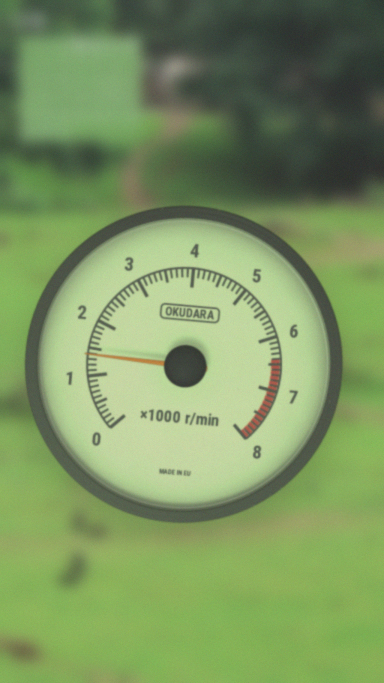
1400
